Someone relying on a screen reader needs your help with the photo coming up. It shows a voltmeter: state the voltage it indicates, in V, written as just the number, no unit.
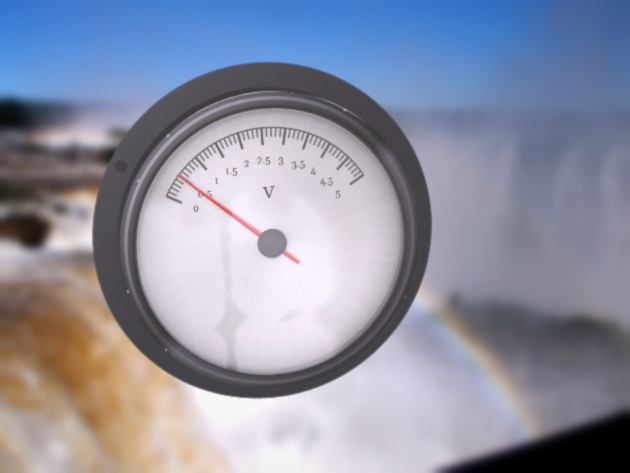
0.5
